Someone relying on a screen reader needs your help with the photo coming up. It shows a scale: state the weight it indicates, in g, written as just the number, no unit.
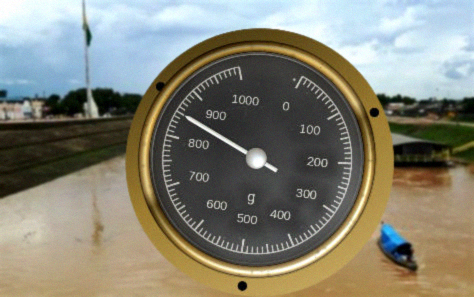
850
